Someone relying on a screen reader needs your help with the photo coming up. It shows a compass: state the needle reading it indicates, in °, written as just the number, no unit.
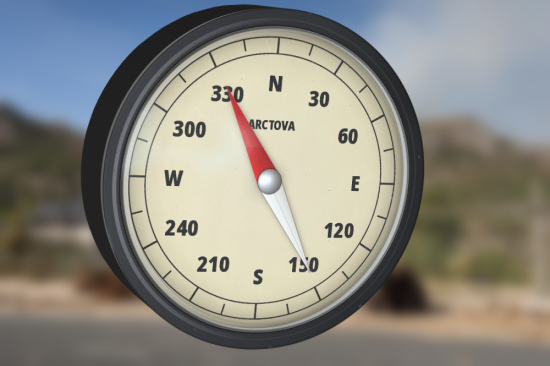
330
